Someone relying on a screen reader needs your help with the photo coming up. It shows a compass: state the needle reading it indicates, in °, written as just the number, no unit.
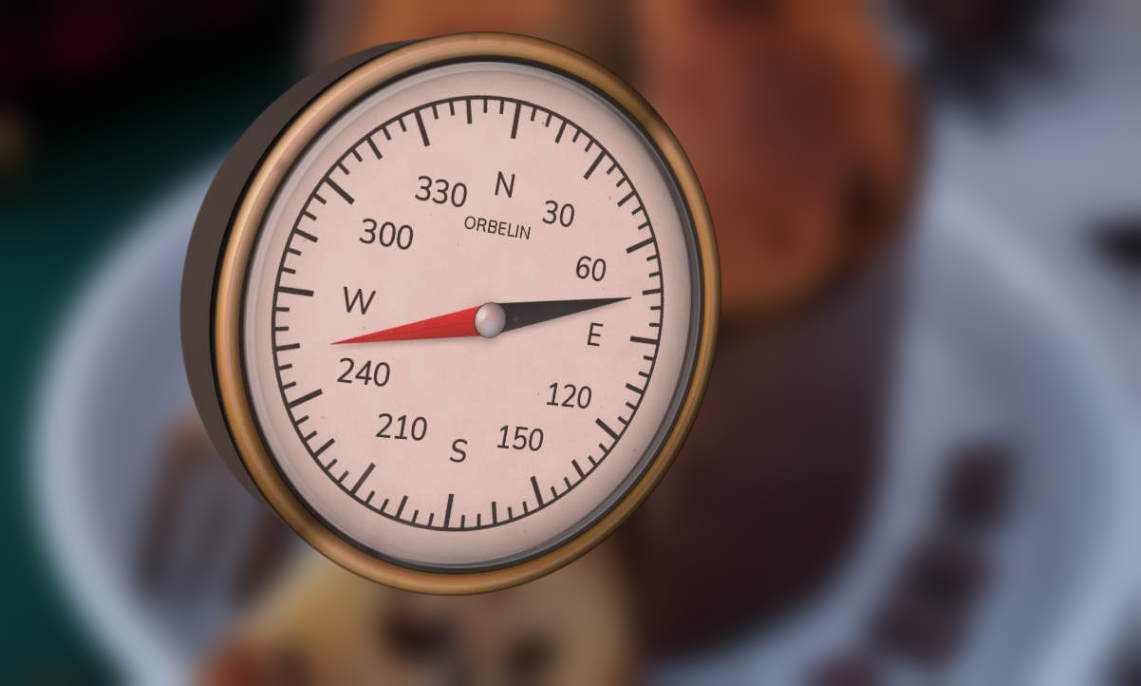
255
